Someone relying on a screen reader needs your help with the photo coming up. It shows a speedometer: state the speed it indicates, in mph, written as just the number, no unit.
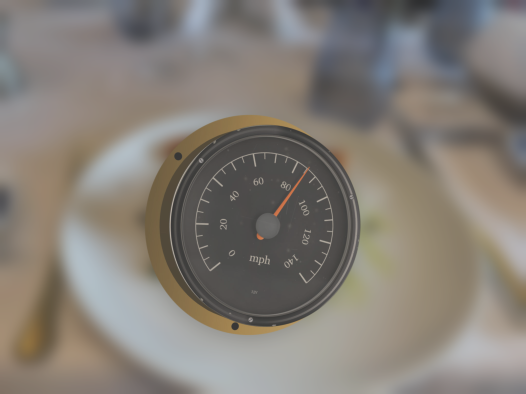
85
